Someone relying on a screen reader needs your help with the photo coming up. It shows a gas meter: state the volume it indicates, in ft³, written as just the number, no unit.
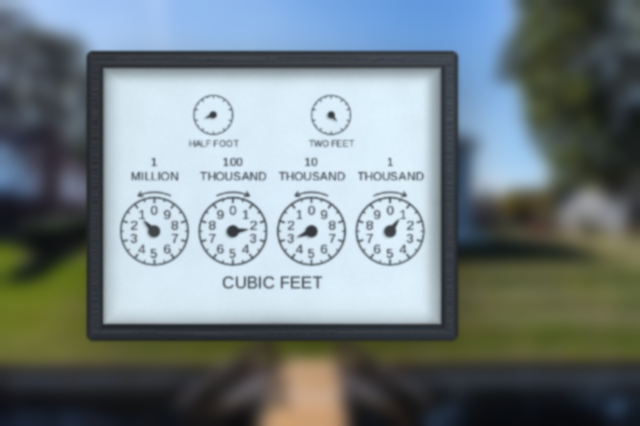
123100
